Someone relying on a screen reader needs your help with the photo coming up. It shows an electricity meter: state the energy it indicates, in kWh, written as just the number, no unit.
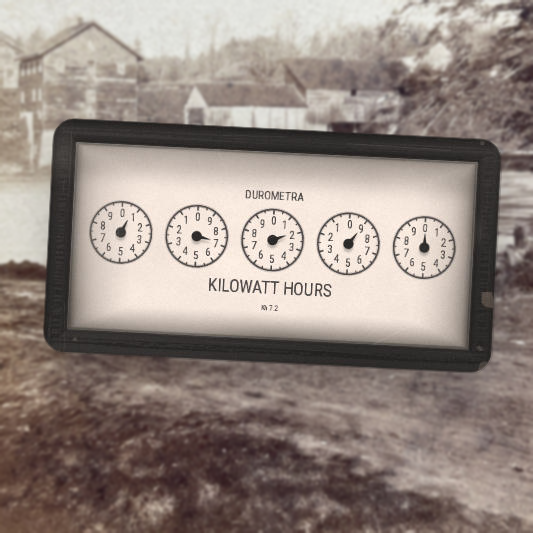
7190
